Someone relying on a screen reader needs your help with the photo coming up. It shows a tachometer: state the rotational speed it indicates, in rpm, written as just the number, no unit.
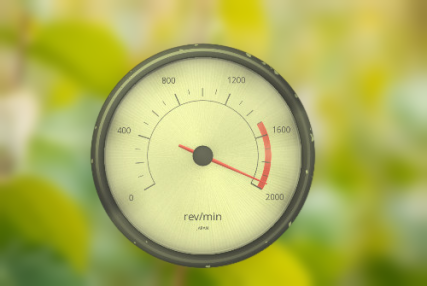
1950
